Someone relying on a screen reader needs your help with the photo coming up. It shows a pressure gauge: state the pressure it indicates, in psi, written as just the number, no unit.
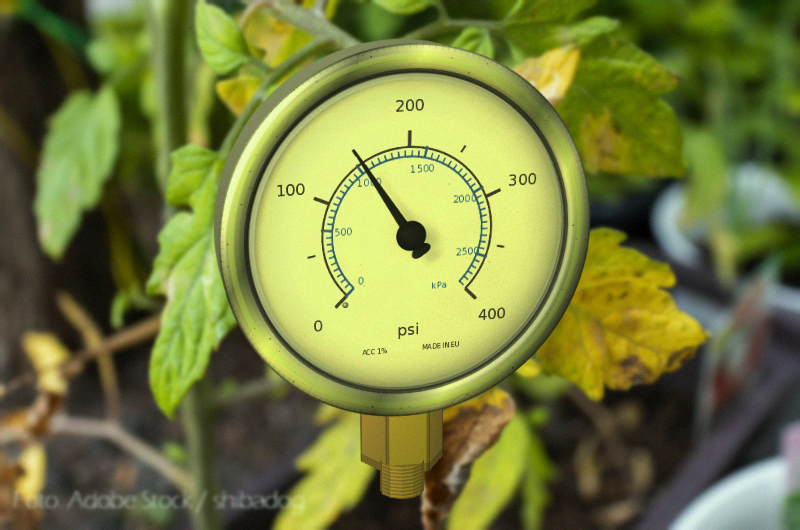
150
